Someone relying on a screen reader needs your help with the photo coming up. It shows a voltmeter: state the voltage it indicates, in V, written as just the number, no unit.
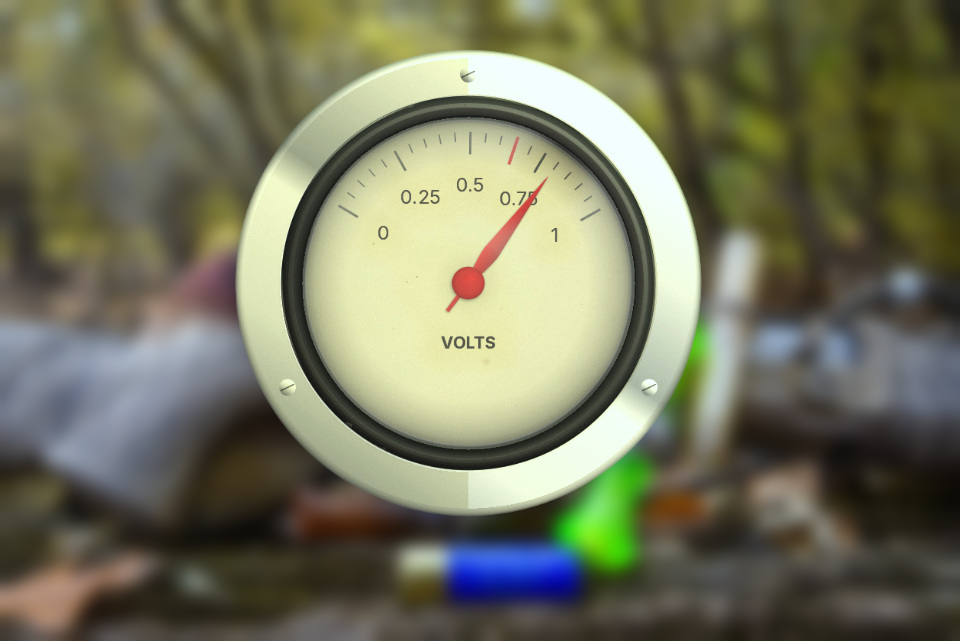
0.8
